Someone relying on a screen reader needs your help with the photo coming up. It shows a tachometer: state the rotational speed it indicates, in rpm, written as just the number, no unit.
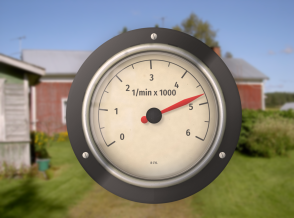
4750
